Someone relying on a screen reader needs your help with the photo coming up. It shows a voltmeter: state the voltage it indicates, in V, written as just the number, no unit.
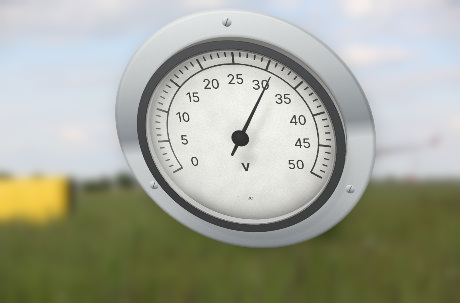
31
